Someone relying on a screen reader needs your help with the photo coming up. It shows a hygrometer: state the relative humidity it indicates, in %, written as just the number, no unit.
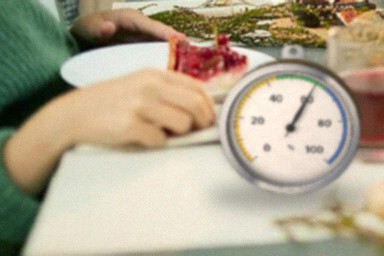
60
